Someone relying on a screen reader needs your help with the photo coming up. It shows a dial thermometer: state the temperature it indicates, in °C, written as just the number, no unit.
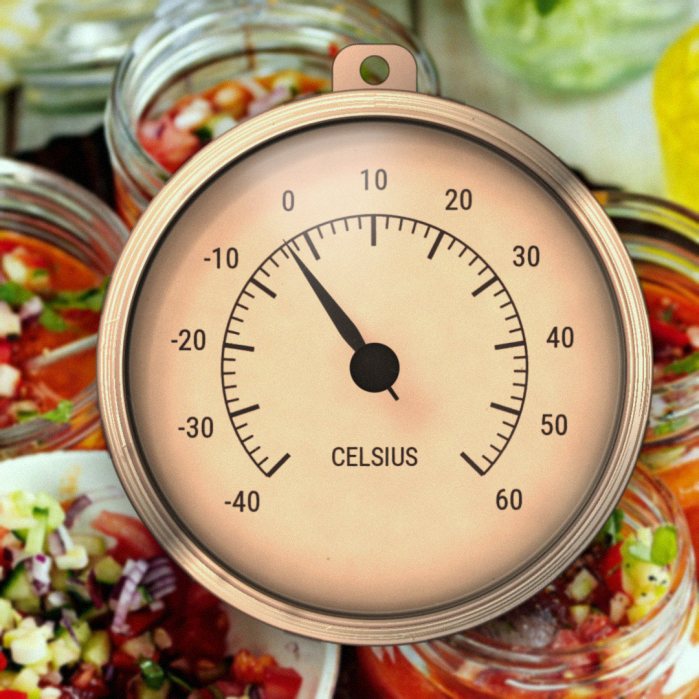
-3
